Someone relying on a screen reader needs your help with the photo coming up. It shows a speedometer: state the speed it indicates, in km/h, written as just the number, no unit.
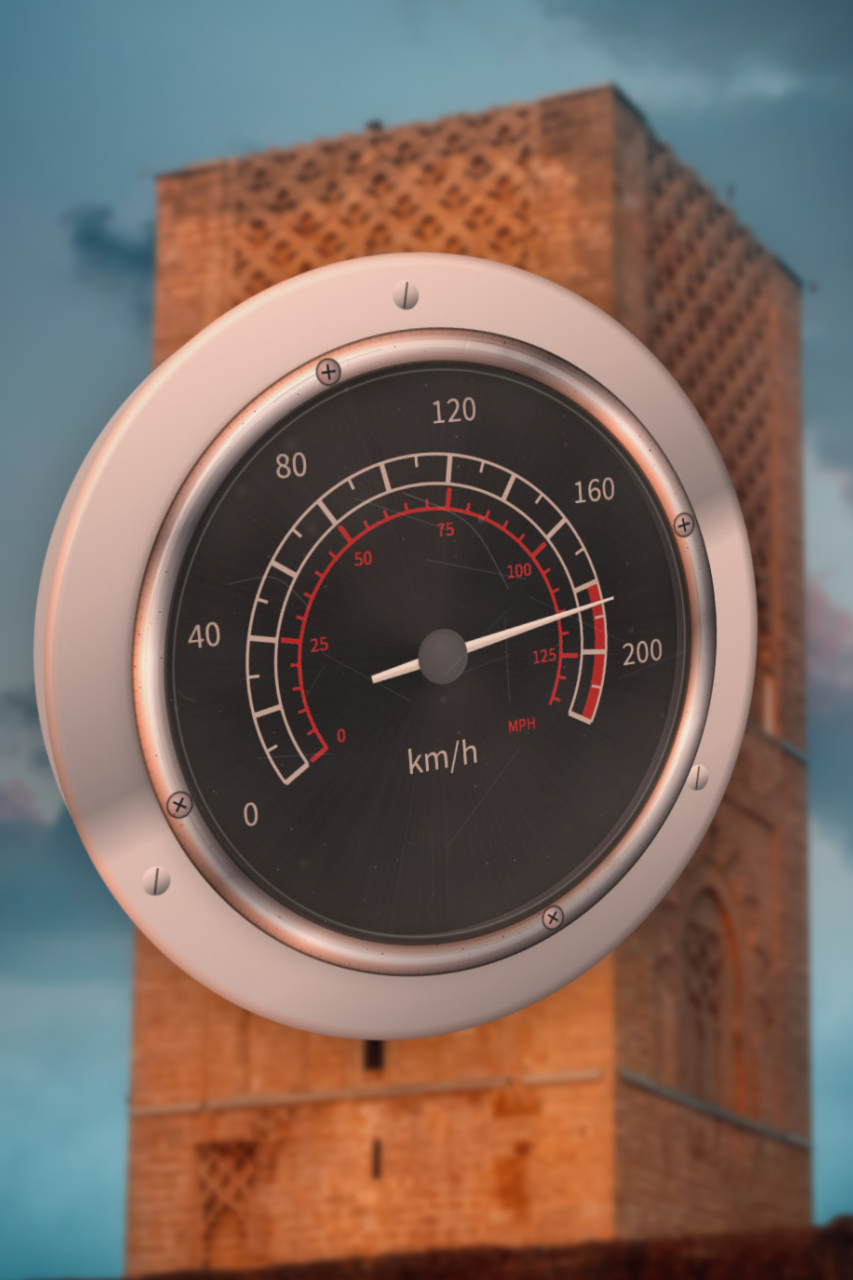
185
